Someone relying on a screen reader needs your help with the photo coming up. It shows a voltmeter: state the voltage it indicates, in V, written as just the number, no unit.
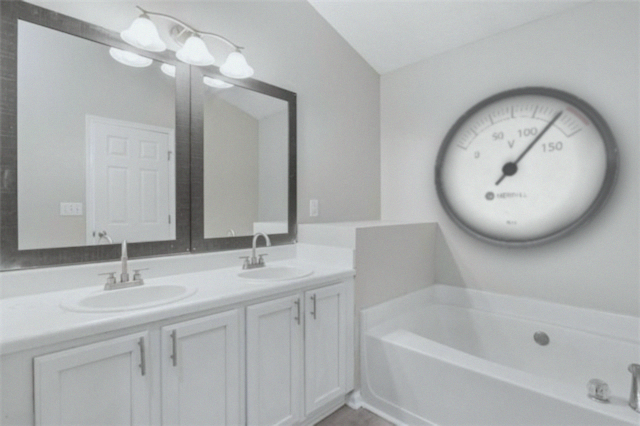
125
